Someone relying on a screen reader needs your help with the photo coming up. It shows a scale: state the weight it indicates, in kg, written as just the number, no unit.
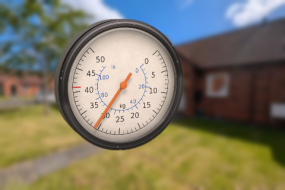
31
